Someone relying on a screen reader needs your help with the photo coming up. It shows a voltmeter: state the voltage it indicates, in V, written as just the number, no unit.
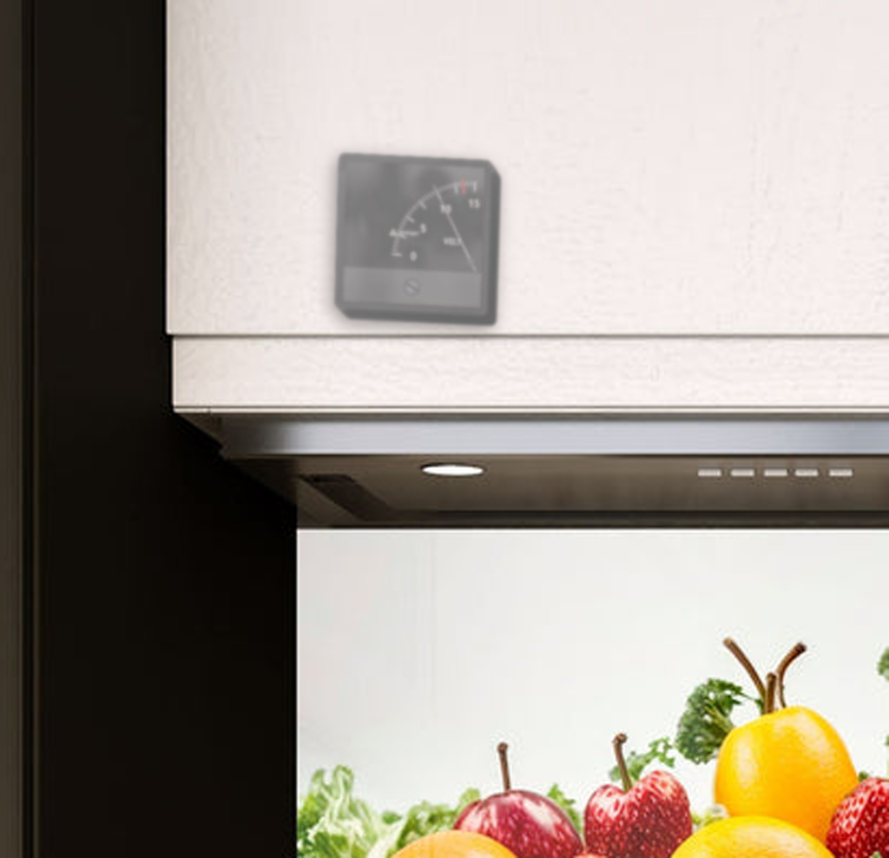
10
